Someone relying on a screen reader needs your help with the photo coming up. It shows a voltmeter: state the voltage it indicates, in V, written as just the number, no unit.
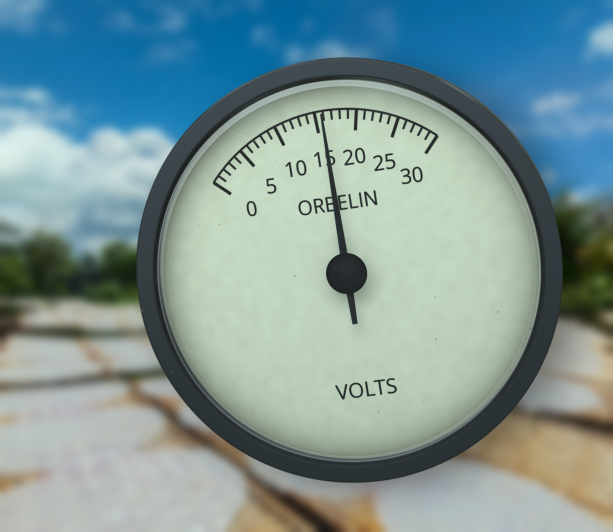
16
